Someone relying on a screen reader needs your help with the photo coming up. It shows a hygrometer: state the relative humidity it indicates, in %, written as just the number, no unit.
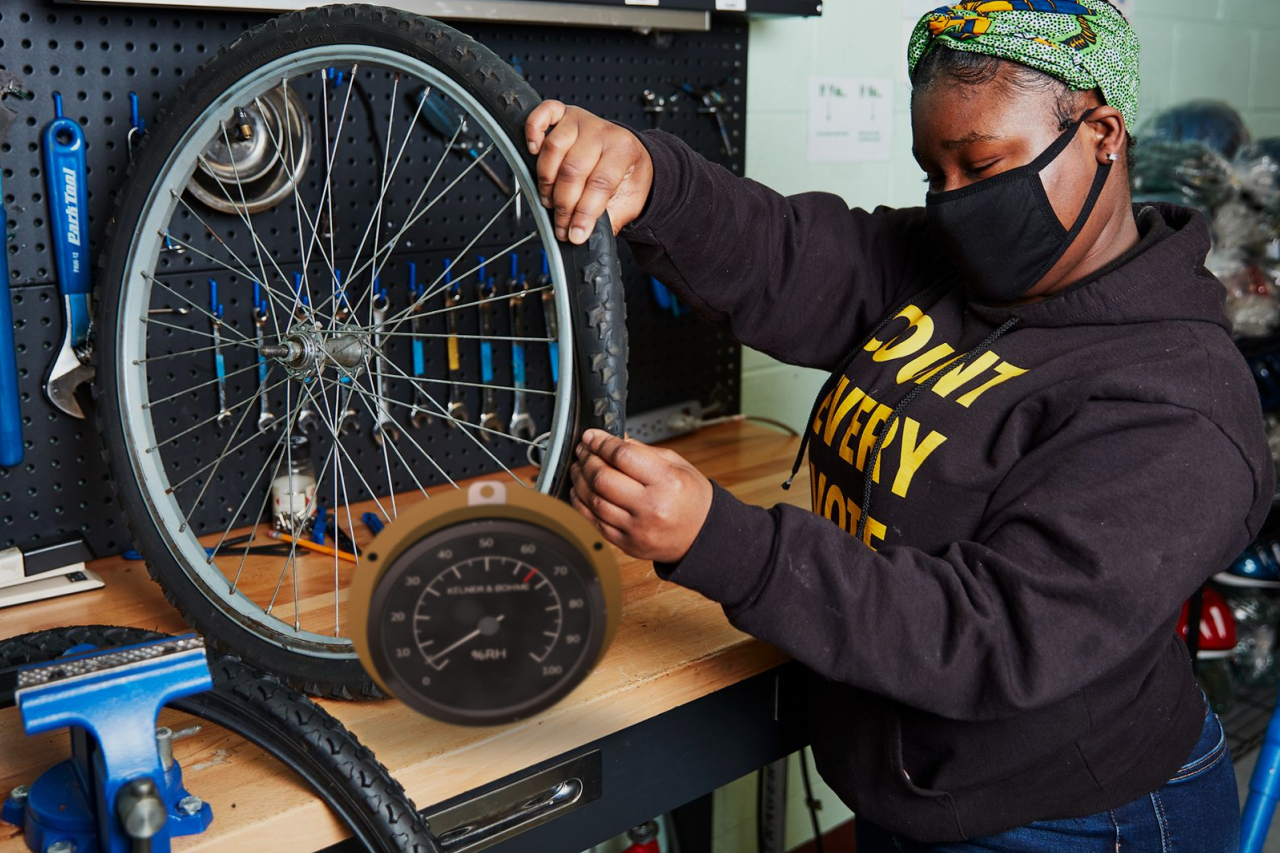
5
